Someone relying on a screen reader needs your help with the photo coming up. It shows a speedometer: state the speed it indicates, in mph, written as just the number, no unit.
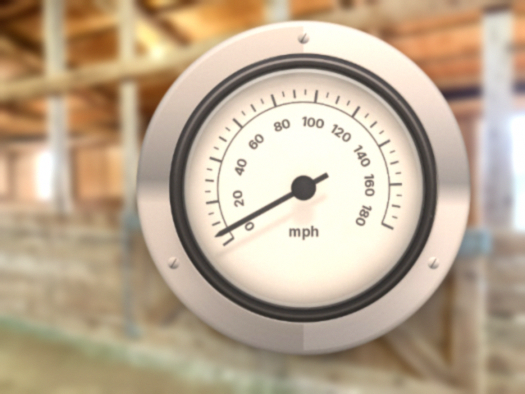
5
